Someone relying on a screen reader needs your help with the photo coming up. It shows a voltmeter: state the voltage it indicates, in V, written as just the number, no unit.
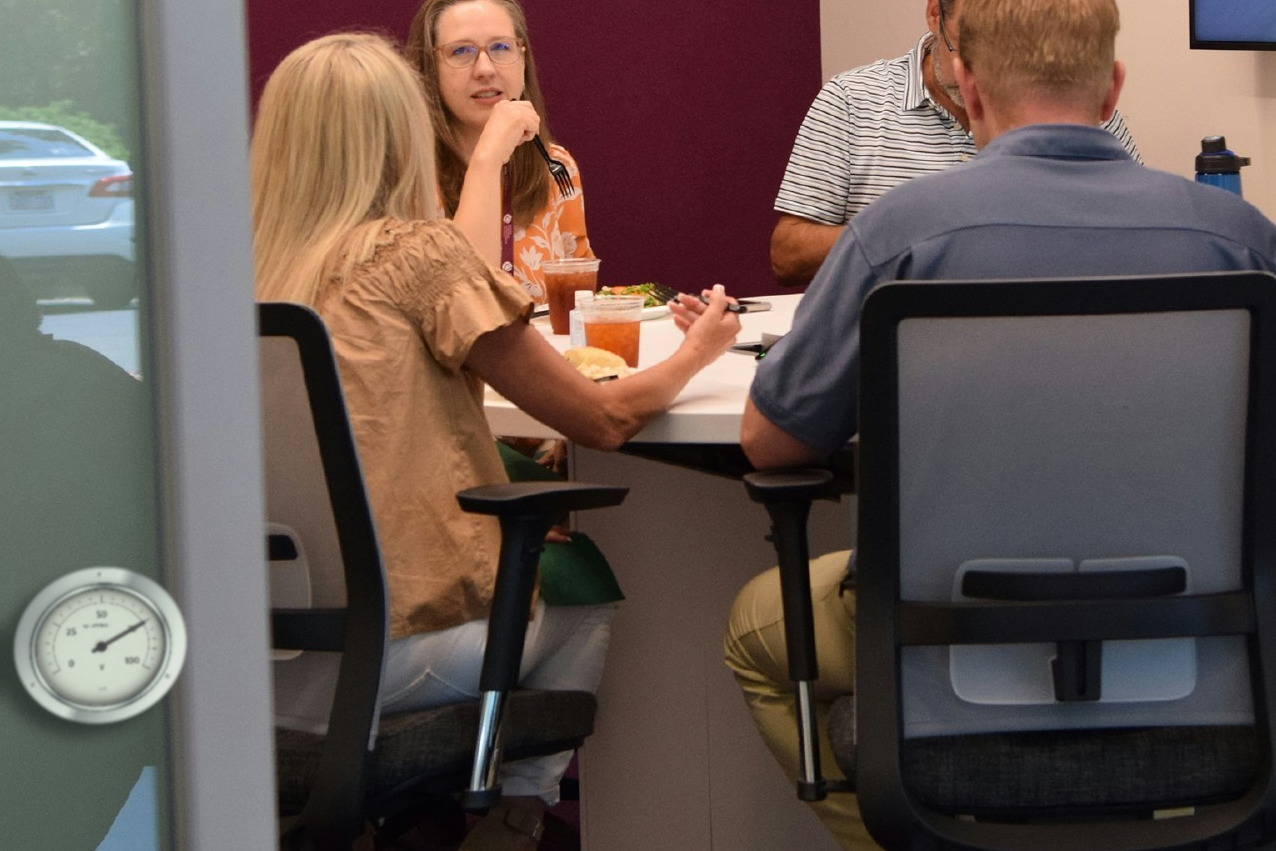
75
